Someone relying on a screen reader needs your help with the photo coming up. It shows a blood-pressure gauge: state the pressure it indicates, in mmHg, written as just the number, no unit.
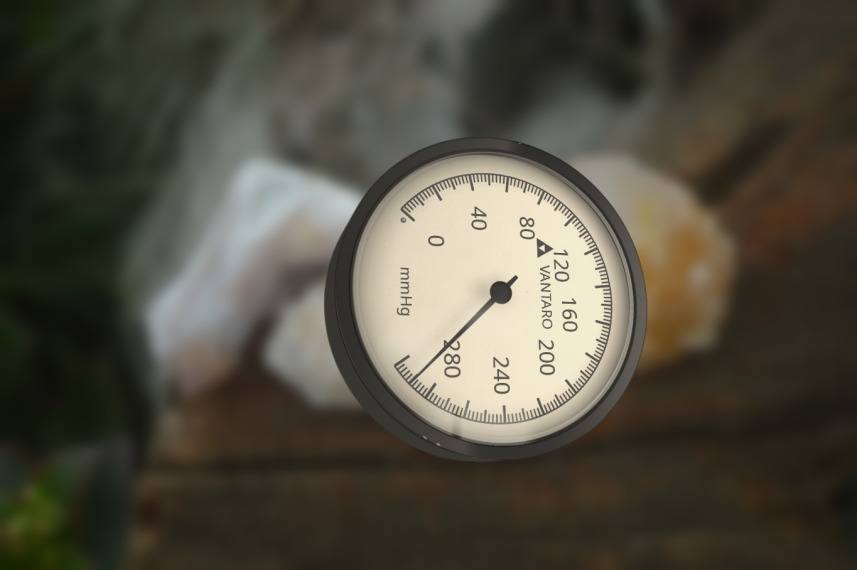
290
